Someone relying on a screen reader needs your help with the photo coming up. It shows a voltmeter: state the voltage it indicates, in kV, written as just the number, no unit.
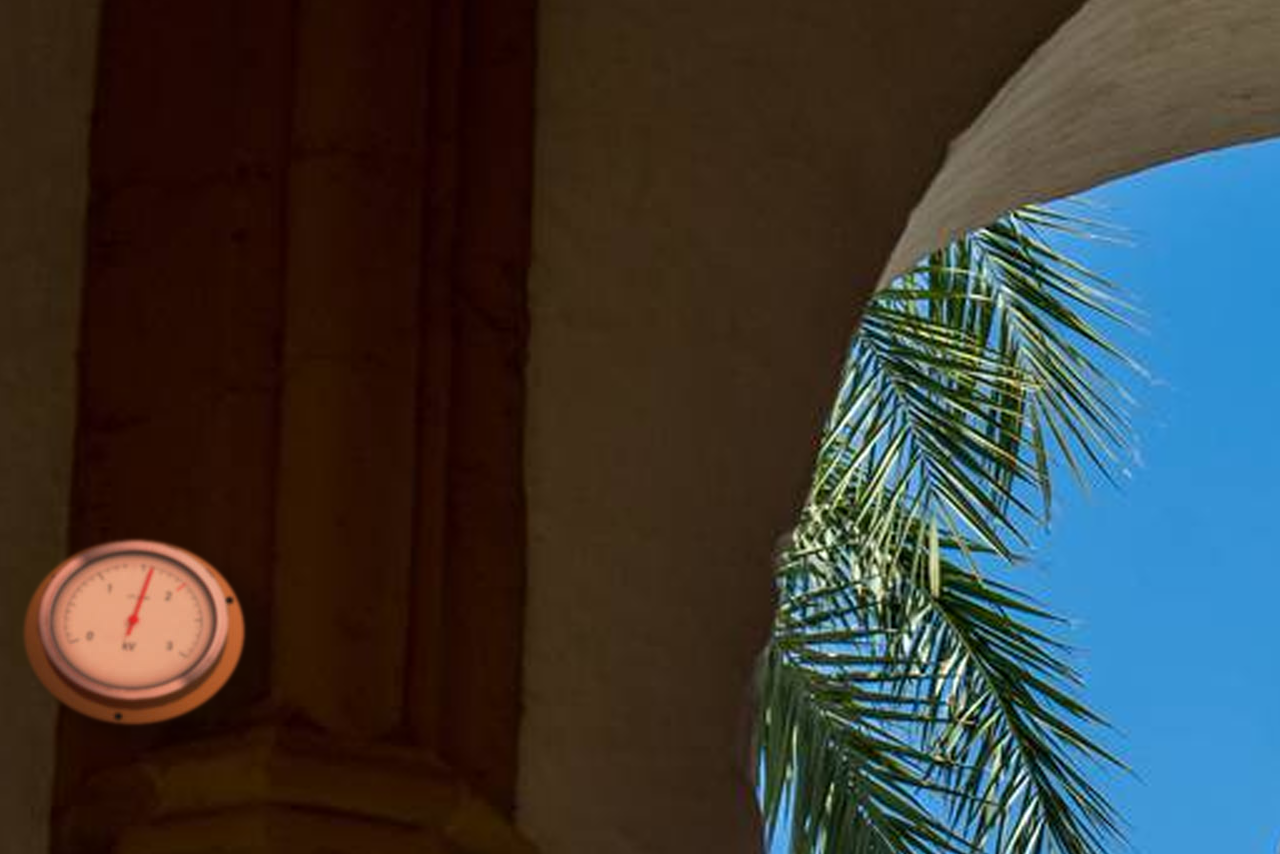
1.6
